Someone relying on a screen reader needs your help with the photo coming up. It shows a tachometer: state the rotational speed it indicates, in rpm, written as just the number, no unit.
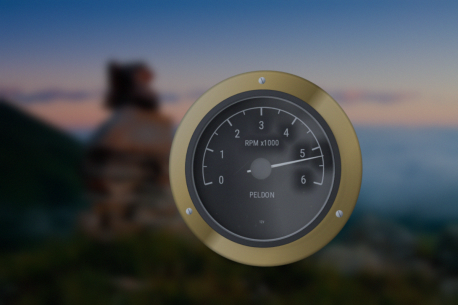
5250
